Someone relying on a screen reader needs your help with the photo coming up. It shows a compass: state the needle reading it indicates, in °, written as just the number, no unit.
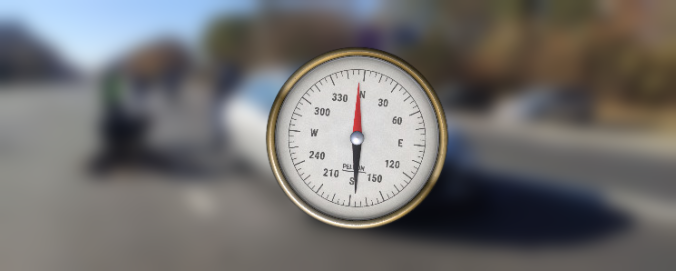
355
